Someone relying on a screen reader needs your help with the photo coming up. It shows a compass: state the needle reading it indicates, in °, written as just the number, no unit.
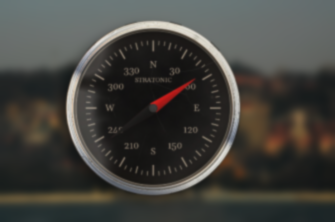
55
